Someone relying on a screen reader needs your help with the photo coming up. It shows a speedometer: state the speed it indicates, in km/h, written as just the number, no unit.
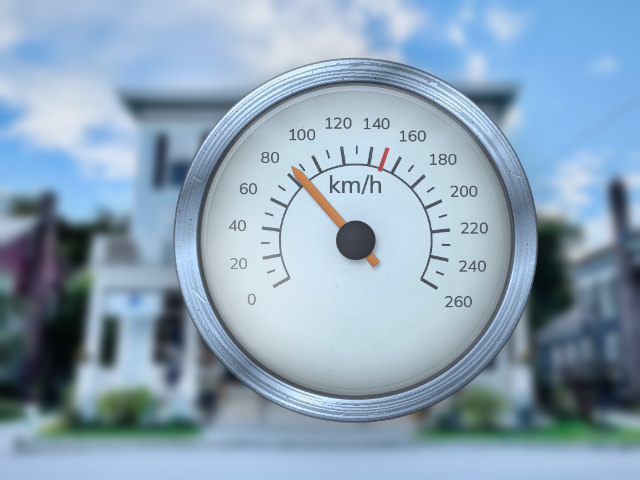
85
